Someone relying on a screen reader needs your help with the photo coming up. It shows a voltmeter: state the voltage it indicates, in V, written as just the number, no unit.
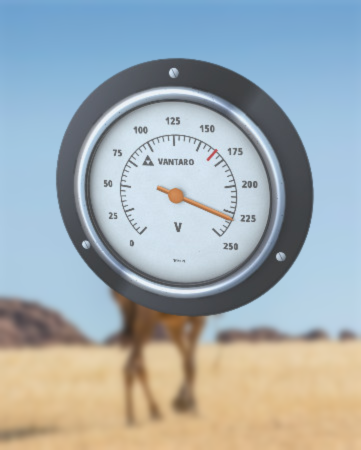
230
